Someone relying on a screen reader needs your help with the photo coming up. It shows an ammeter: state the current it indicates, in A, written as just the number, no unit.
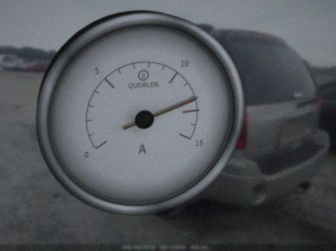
12
